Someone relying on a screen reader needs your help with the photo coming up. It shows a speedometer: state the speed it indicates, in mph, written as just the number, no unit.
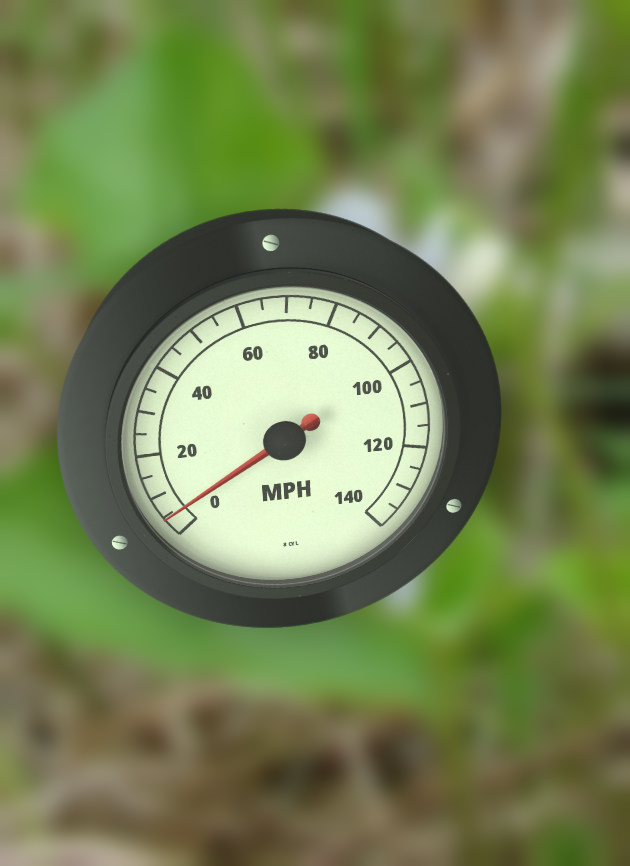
5
